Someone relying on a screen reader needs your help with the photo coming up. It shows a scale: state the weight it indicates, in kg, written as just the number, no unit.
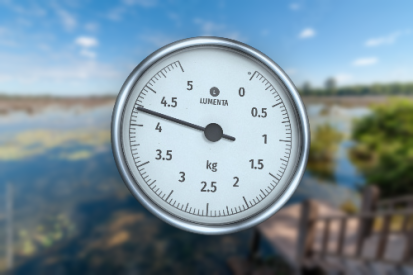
4.2
